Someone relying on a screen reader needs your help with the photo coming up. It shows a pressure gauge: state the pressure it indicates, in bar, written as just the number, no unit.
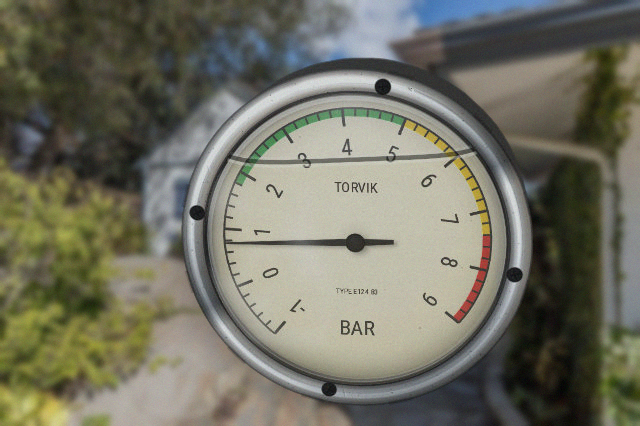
0.8
